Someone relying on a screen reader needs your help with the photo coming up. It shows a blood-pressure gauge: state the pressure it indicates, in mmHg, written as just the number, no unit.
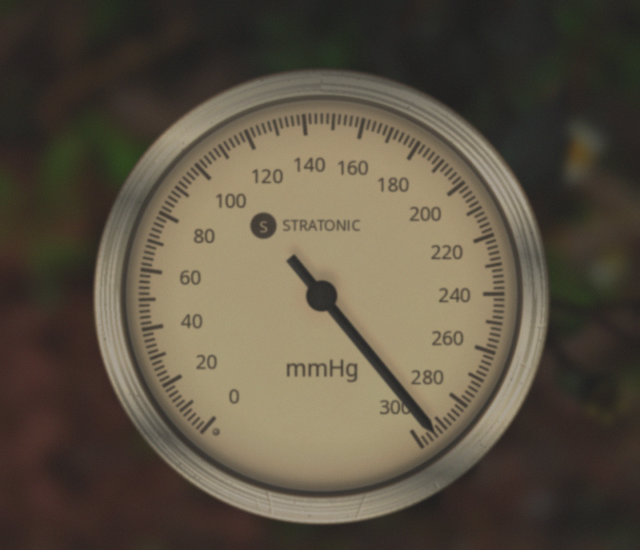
294
